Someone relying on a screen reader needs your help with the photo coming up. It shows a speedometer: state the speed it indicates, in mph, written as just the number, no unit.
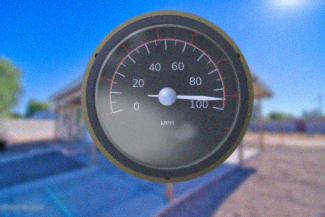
95
